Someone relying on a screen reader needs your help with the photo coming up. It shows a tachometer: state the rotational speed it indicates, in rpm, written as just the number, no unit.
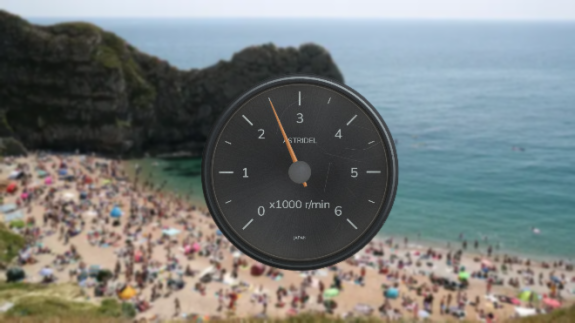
2500
